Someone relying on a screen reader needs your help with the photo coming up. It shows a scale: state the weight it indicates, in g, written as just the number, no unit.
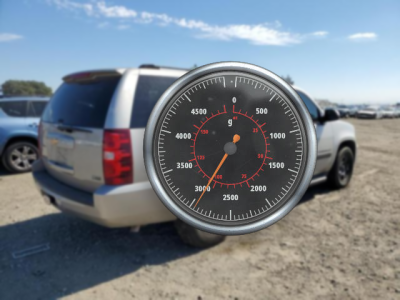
2950
